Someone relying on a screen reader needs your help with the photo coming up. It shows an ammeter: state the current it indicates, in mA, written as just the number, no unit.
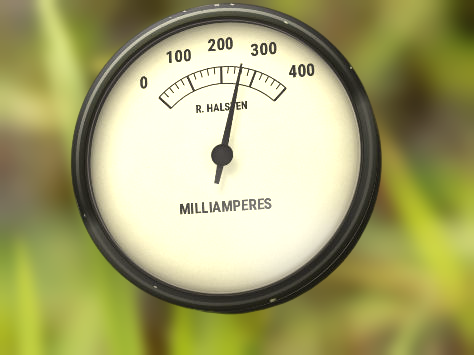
260
